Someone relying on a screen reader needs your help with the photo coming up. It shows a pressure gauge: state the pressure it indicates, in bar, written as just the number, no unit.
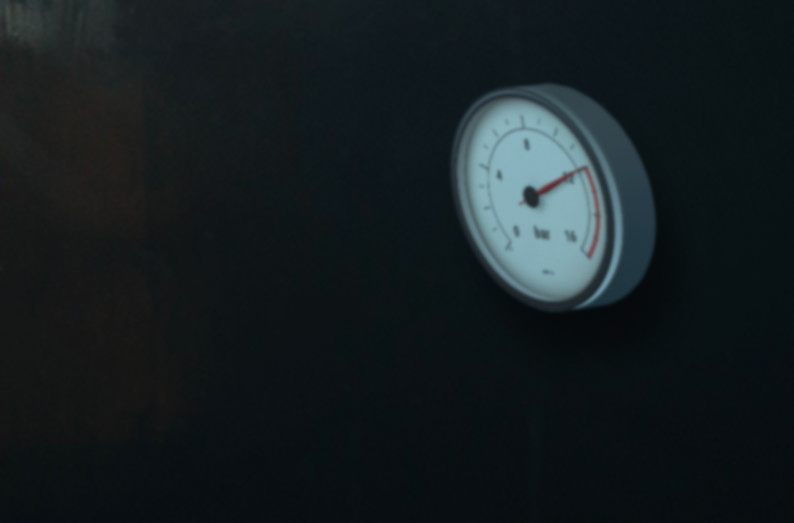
12
